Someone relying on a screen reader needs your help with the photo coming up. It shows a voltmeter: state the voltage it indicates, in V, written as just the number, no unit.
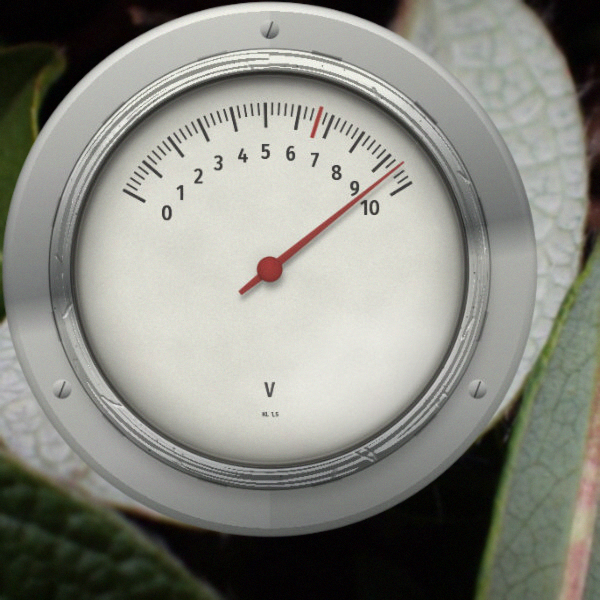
9.4
